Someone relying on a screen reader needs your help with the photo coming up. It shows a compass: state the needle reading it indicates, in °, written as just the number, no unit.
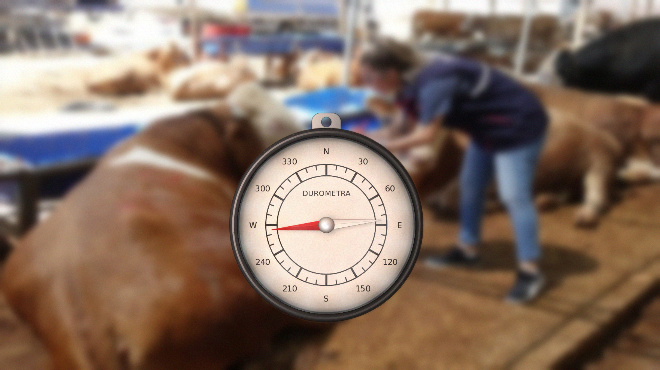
265
